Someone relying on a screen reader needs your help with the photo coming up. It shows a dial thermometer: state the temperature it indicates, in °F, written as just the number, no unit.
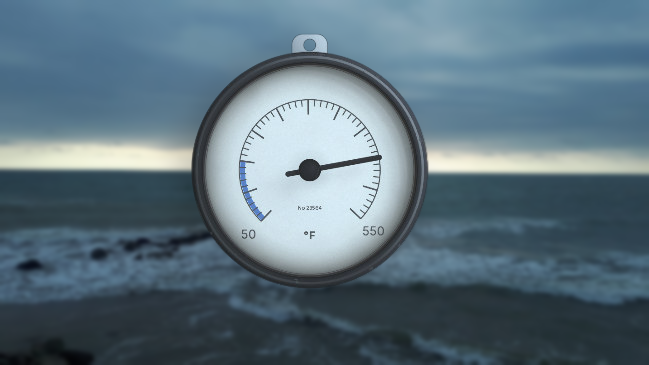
450
